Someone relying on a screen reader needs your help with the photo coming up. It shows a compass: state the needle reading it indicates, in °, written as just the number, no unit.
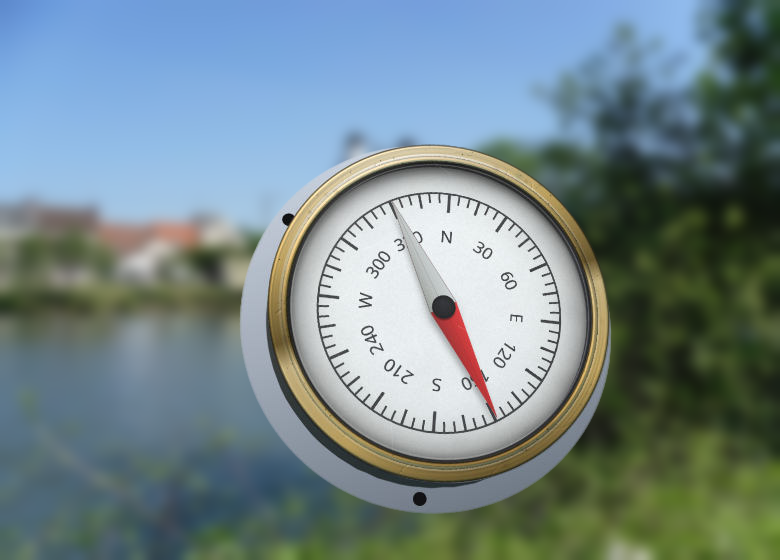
150
